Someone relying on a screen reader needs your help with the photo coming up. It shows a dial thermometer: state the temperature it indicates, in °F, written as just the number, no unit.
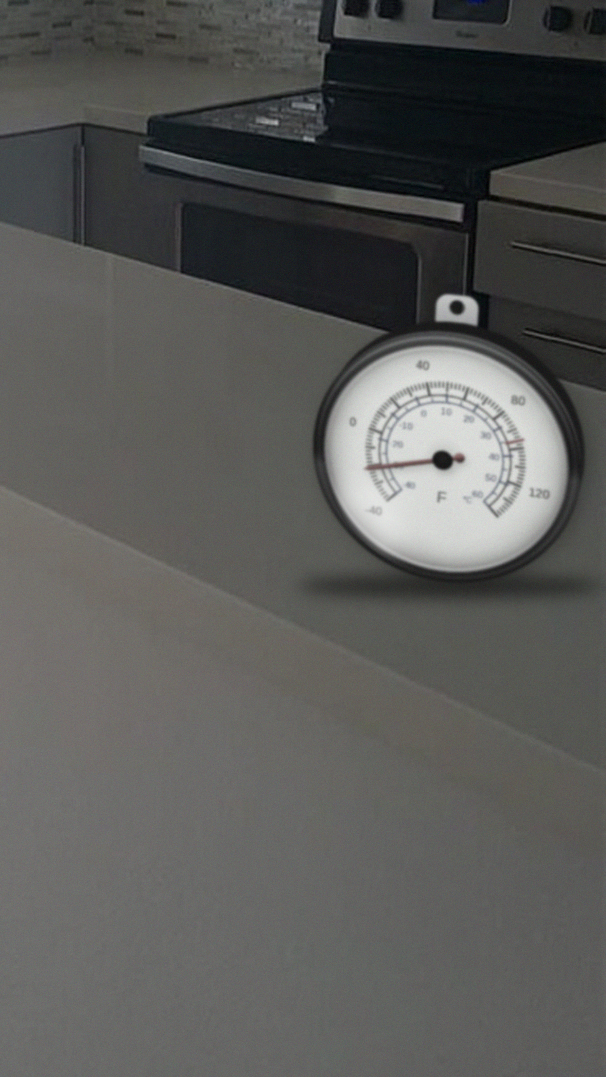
-20
